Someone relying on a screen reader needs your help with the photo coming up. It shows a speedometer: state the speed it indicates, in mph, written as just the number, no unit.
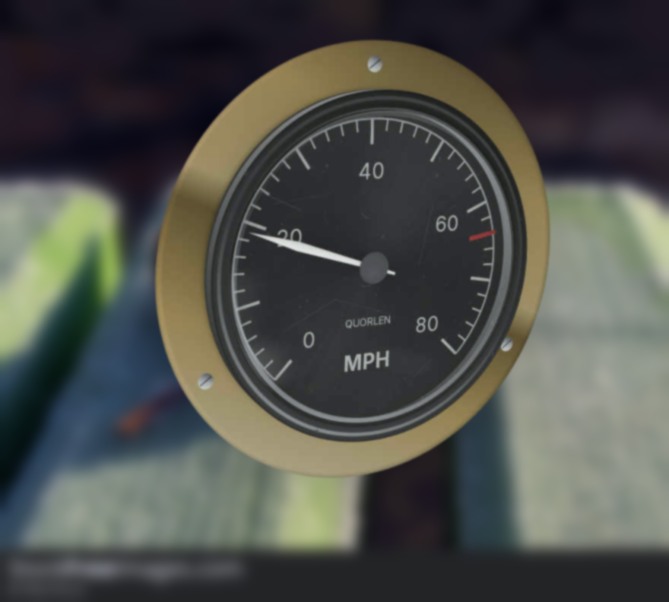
19
